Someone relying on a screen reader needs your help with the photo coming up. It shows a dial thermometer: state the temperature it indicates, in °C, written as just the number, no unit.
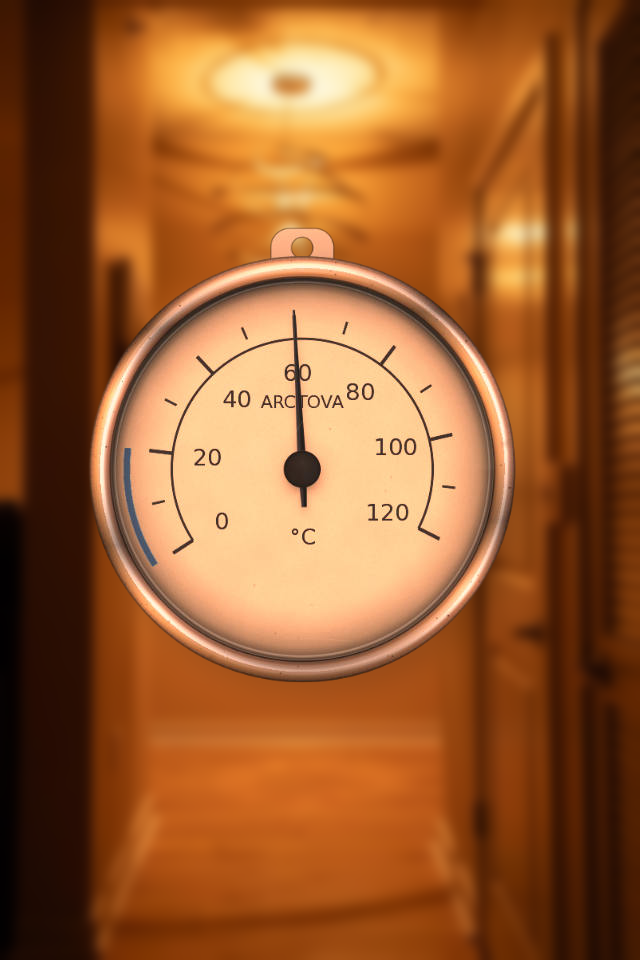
60
